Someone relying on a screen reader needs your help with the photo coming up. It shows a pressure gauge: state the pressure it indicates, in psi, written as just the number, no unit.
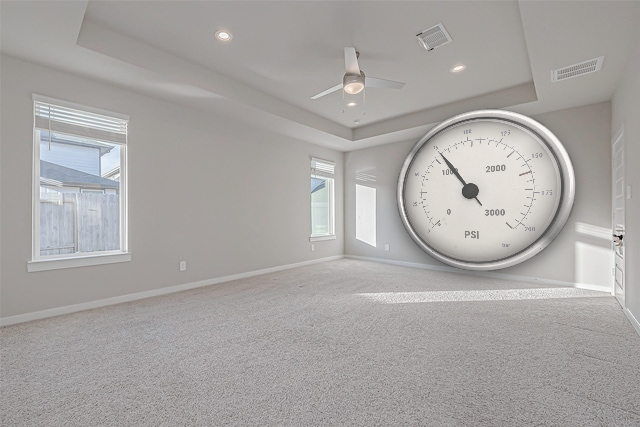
1100
